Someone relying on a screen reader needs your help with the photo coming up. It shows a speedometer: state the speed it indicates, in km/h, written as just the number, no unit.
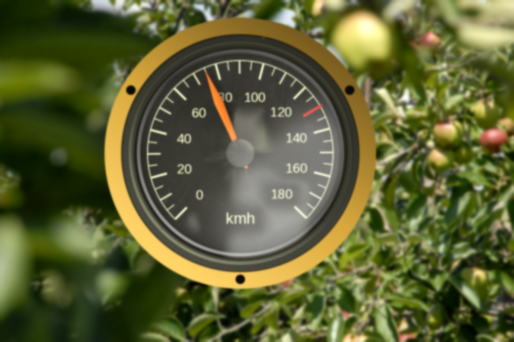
75
